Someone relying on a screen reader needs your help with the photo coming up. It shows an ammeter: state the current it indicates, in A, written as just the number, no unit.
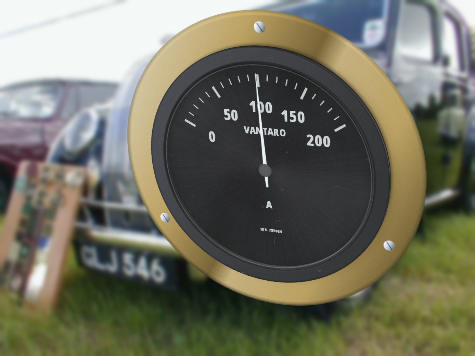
100
